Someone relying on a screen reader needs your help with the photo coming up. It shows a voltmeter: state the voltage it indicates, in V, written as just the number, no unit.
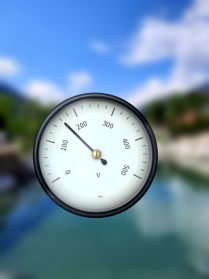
160
